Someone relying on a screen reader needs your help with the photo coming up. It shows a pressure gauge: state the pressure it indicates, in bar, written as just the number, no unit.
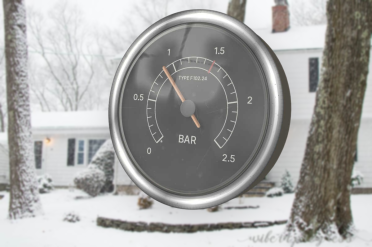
0.9
